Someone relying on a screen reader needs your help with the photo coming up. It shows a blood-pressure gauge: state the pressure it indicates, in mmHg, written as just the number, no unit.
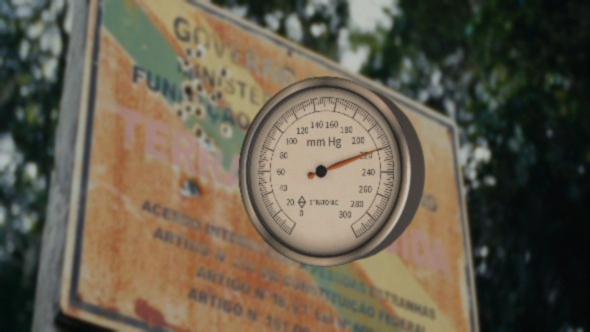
220
